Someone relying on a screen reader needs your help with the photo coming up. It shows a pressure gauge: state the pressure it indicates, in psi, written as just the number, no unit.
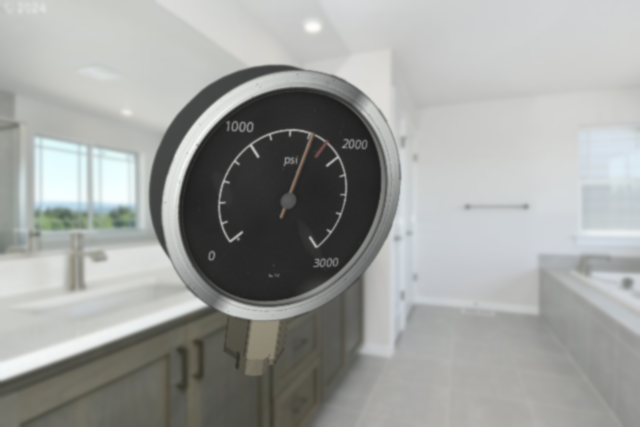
1600
